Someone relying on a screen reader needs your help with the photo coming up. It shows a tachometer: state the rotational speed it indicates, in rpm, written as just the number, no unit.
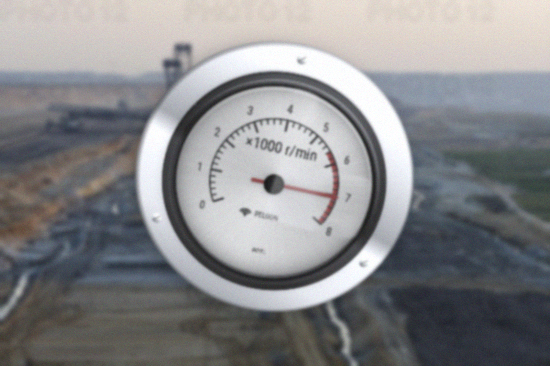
7000
